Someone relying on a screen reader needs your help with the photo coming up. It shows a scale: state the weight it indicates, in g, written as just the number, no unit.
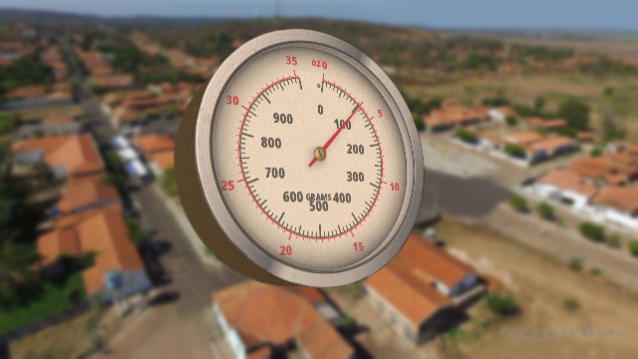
100
